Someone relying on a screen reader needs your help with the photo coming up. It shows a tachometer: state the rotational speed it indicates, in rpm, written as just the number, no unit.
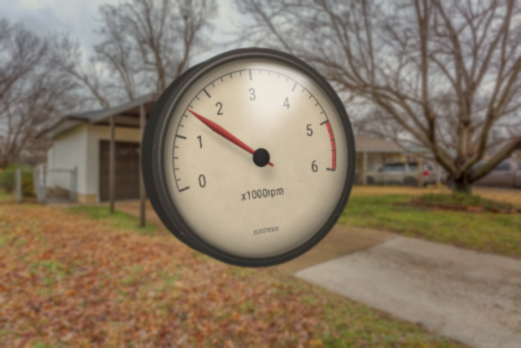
1500
